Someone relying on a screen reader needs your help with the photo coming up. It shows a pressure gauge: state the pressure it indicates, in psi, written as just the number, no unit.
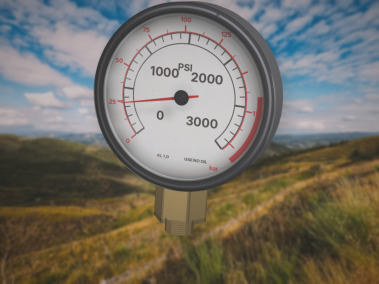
350
